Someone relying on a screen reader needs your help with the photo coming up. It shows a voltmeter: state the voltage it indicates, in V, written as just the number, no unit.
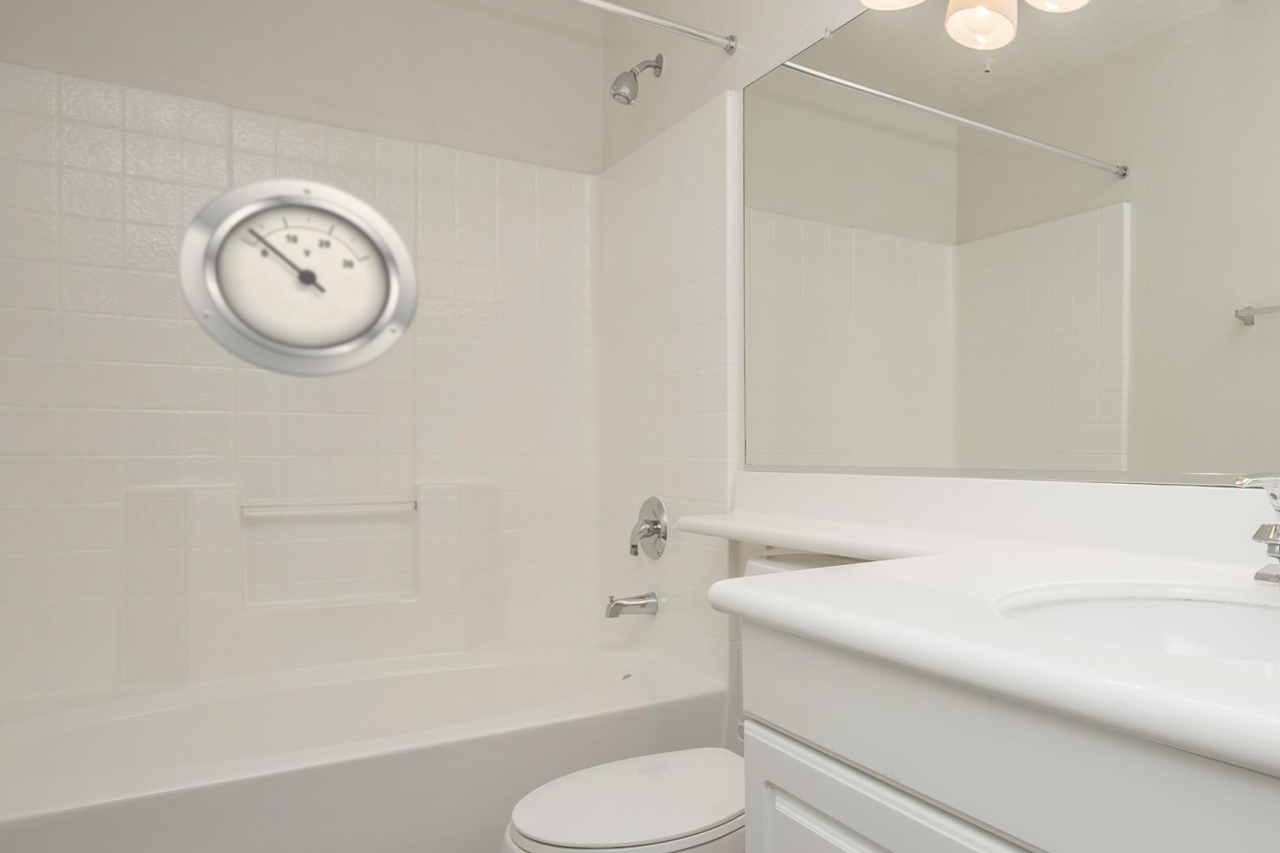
2.5
